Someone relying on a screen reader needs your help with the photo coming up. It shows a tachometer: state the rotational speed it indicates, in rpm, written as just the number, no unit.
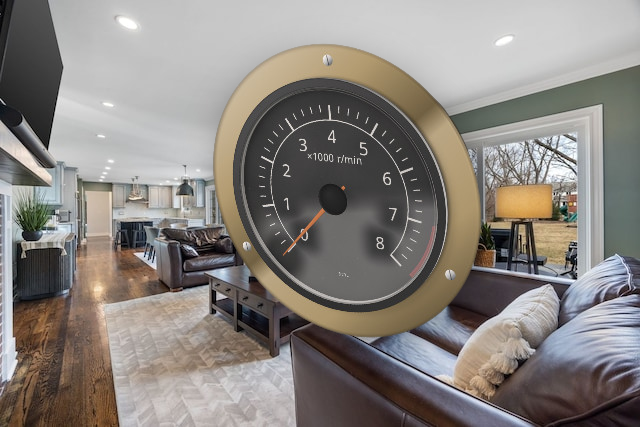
0
